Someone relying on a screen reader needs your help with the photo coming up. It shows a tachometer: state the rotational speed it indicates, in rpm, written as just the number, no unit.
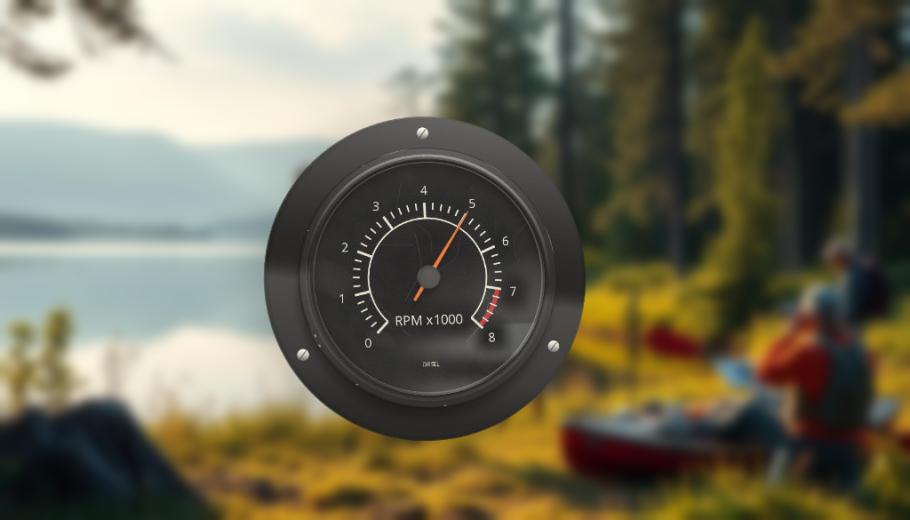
5000
